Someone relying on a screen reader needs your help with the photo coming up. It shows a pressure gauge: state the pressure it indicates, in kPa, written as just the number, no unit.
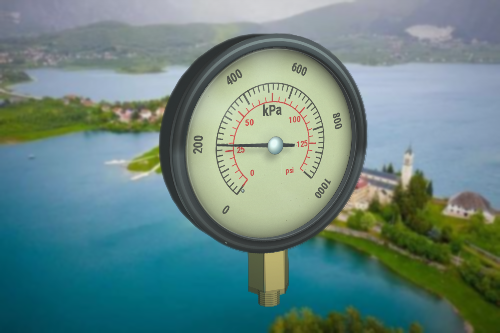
200
